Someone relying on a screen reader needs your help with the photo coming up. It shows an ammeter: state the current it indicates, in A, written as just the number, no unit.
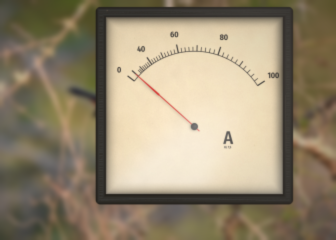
20
